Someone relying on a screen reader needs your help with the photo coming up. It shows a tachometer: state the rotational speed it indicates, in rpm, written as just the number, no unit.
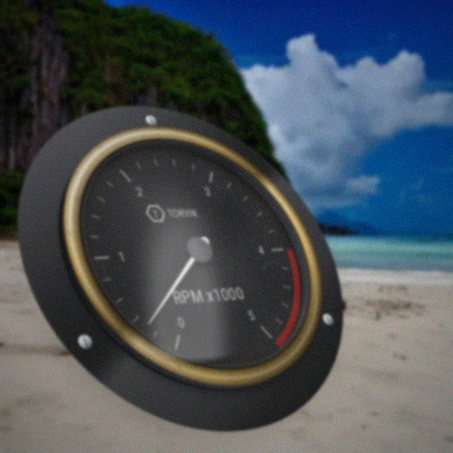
300
